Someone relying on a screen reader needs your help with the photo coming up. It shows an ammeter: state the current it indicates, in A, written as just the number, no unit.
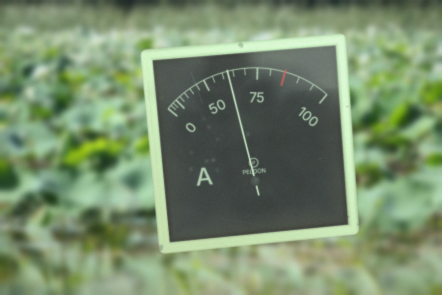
62.5
